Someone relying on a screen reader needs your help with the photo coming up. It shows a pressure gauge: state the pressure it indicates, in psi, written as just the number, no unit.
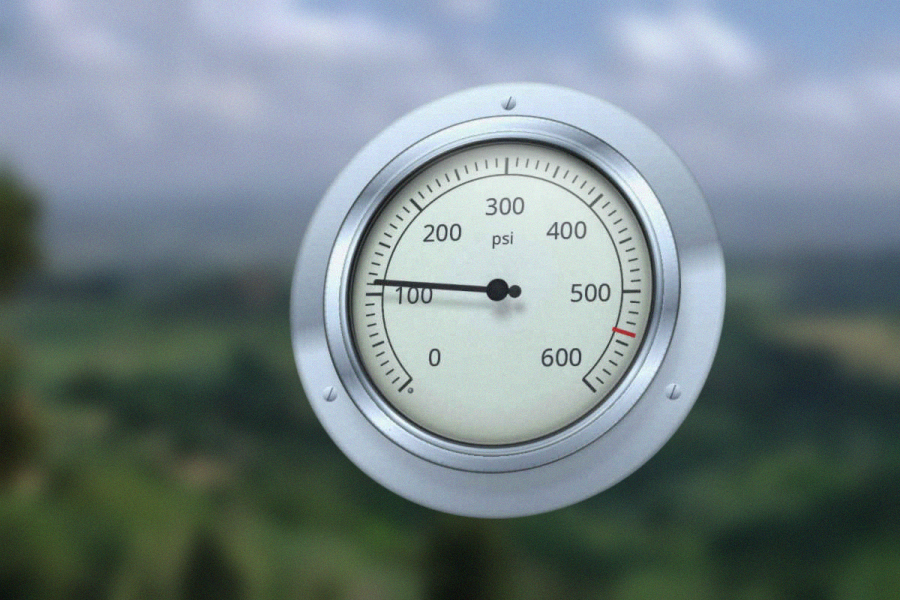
110
